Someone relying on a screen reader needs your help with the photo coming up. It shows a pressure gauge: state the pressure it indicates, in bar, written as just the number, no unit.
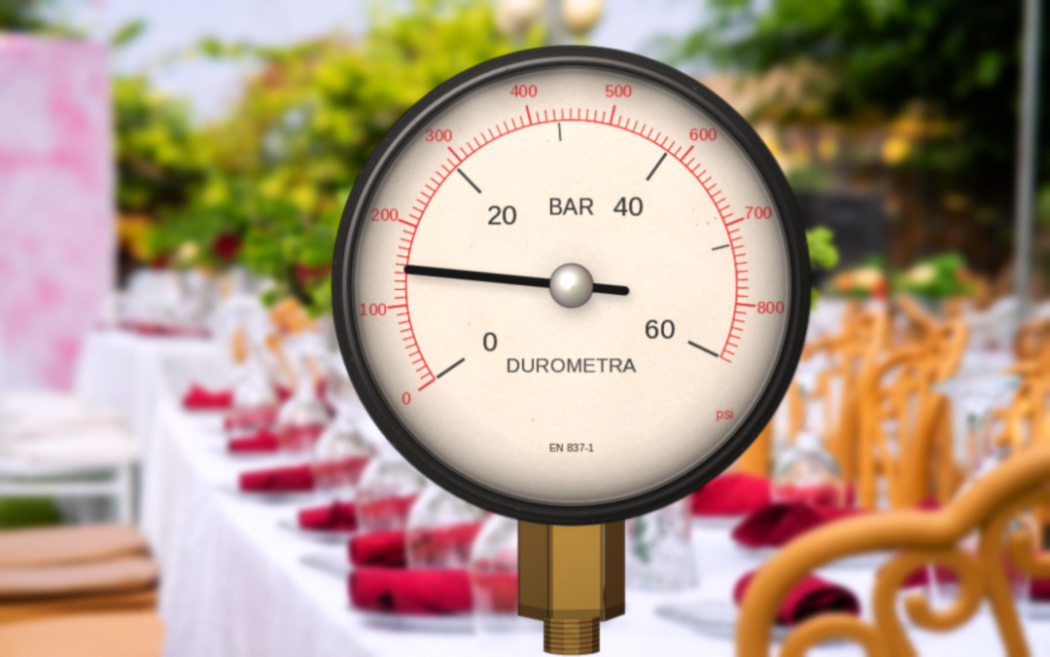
10
